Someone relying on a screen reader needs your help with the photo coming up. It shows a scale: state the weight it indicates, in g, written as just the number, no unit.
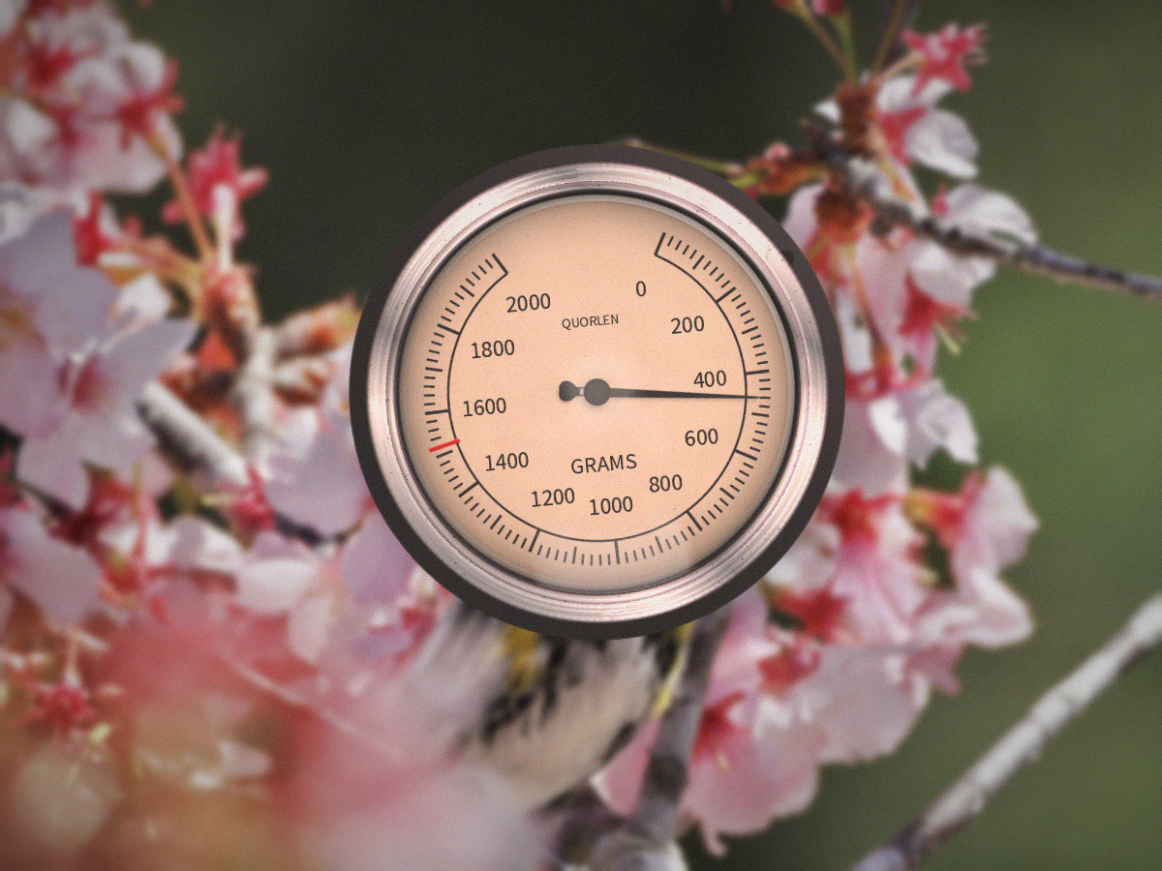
460
